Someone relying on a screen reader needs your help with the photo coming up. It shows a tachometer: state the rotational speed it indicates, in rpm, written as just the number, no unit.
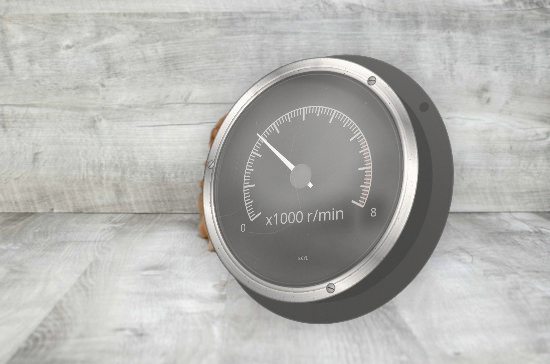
2500
